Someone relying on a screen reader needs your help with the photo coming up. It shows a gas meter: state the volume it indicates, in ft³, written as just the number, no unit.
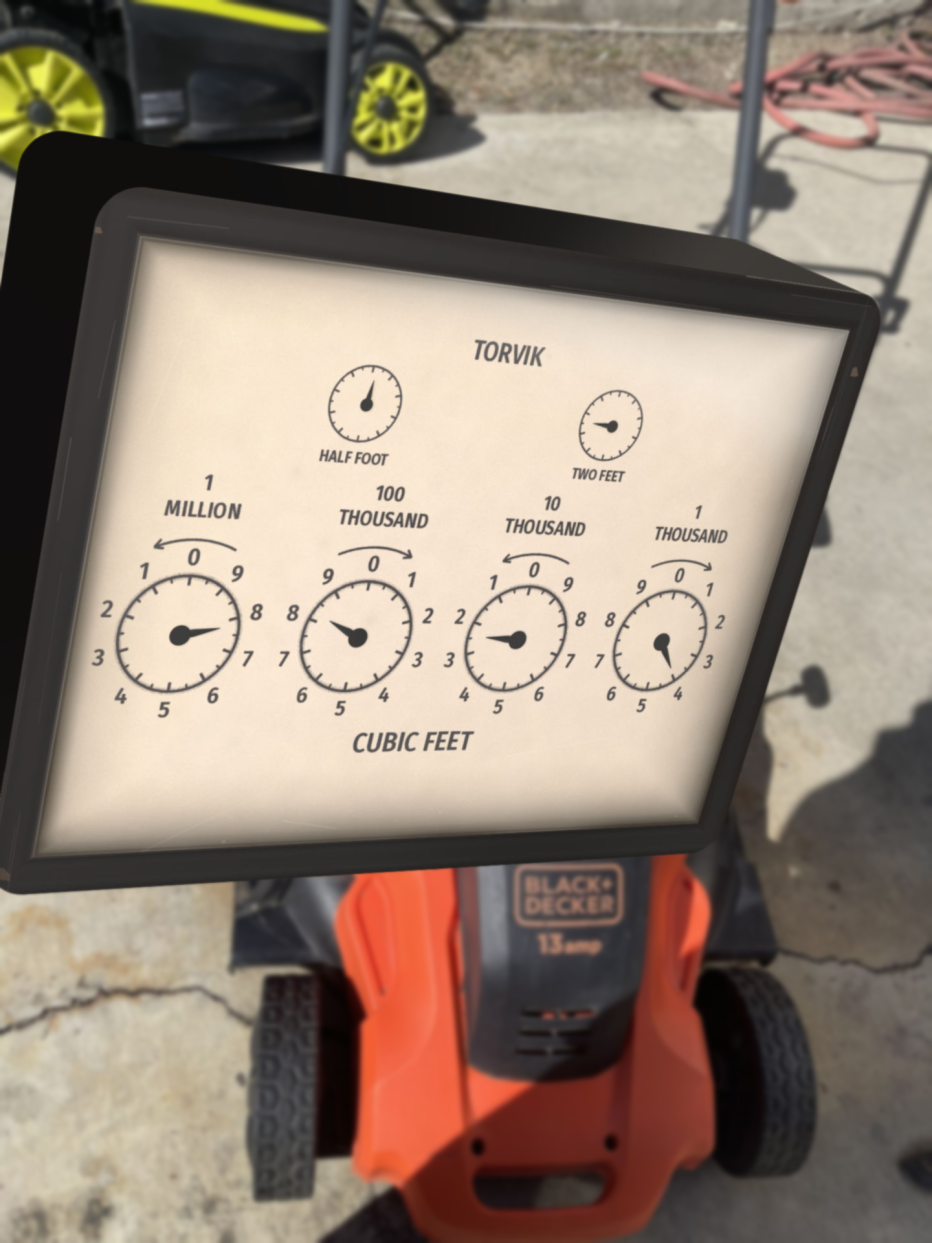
782400
